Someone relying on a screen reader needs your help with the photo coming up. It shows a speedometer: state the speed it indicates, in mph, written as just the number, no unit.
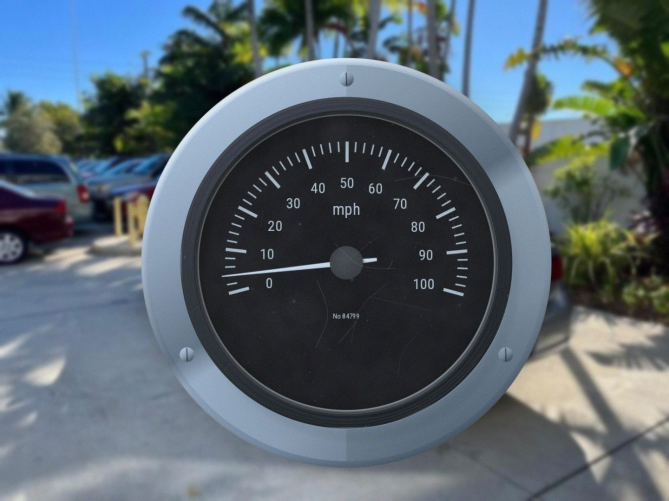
4
